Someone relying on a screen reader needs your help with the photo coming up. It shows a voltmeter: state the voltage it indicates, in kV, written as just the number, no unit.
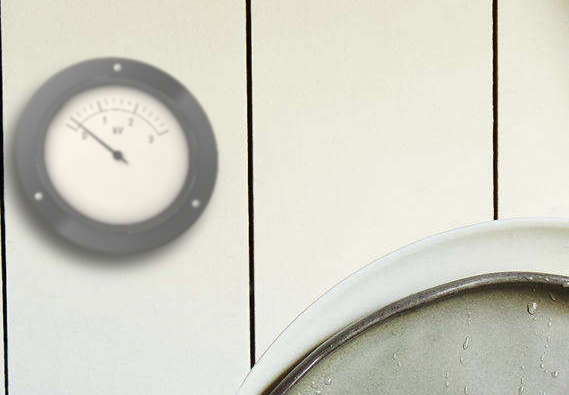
0.2
